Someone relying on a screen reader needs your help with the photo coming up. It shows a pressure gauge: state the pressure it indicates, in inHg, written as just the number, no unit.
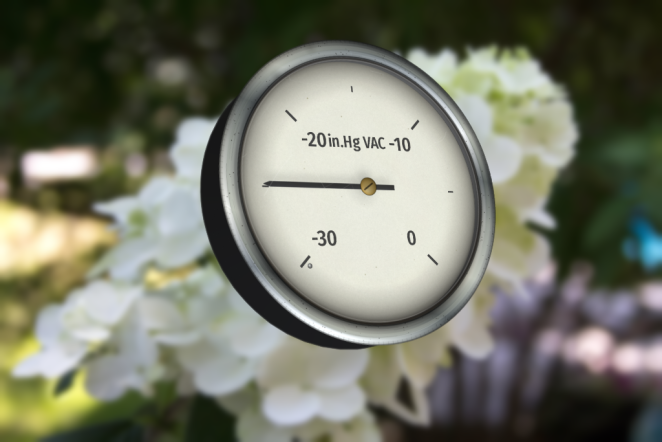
-25
